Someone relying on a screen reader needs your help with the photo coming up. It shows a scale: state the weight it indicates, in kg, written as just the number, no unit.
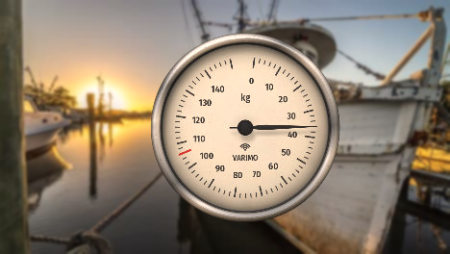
36
